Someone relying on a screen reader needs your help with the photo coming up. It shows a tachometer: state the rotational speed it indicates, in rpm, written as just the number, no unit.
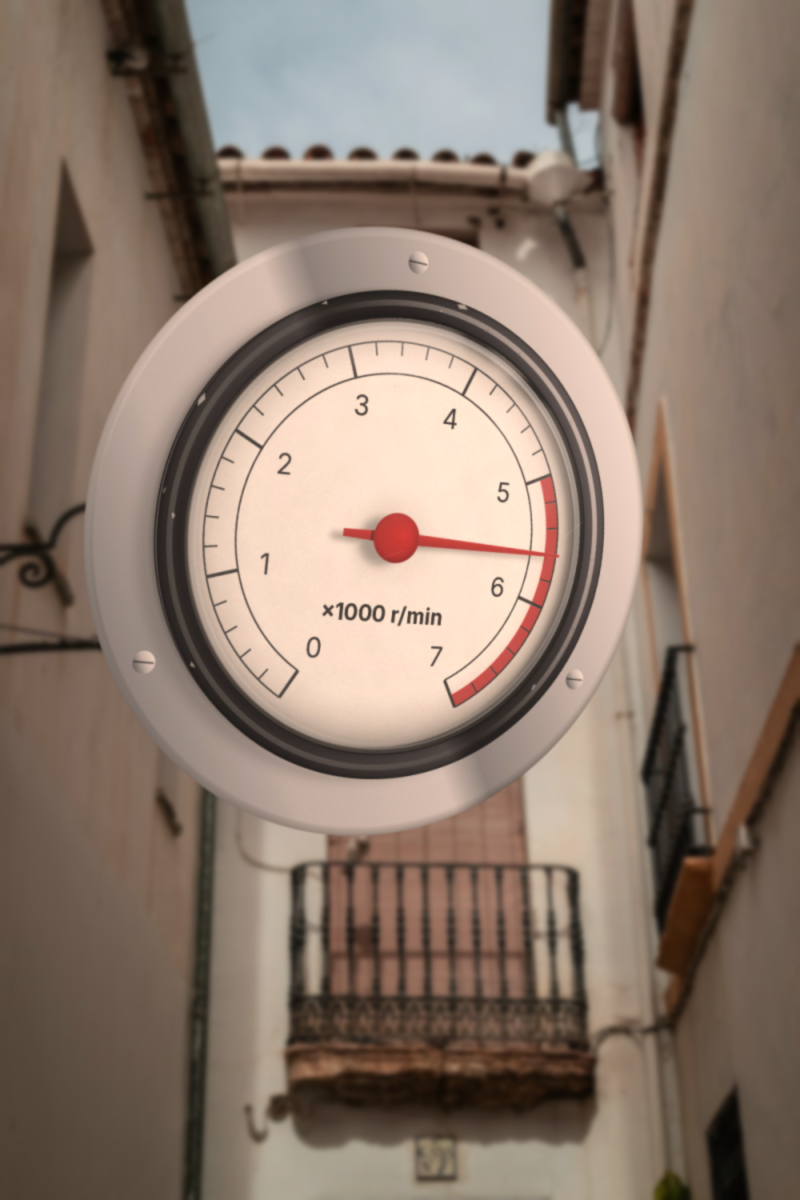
5600
